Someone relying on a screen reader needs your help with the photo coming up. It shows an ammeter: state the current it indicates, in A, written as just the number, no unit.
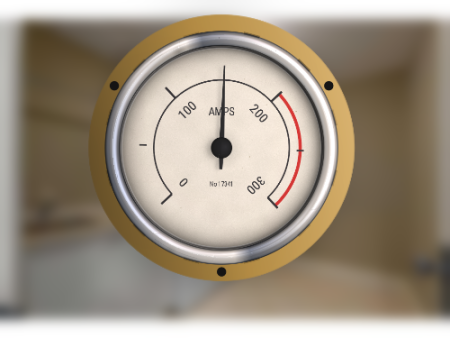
150
